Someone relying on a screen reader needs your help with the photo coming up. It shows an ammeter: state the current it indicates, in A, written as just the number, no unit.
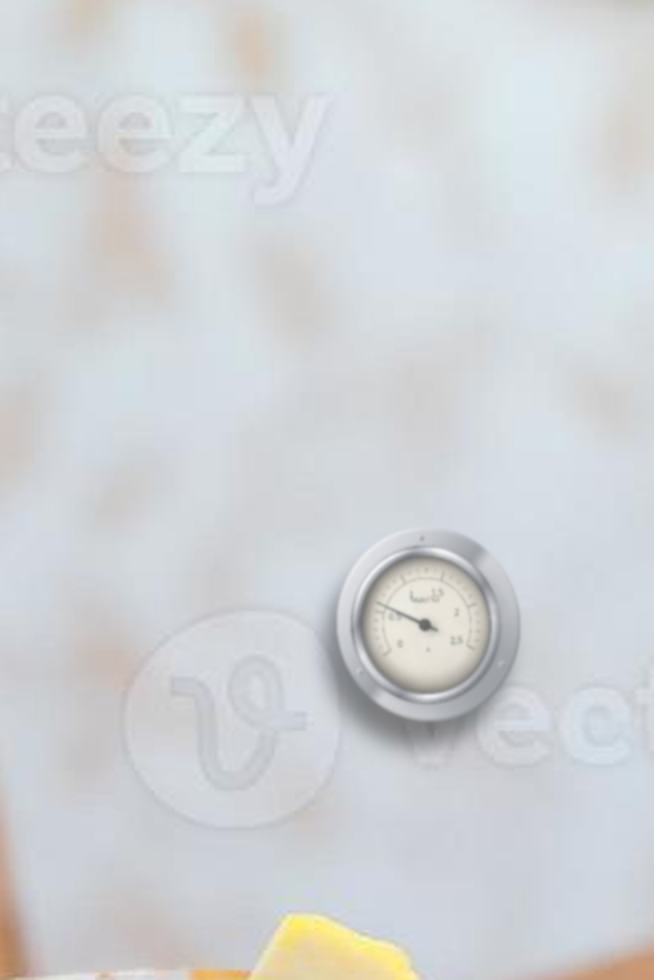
0.6
